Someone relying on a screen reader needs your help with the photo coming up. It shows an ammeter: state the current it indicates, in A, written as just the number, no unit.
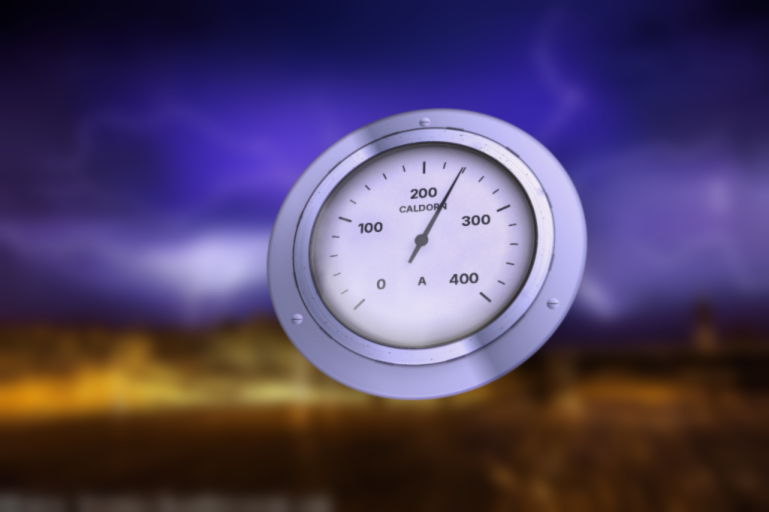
240
